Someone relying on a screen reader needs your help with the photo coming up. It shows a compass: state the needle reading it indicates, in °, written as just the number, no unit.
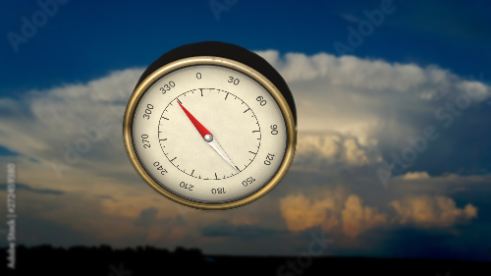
330
